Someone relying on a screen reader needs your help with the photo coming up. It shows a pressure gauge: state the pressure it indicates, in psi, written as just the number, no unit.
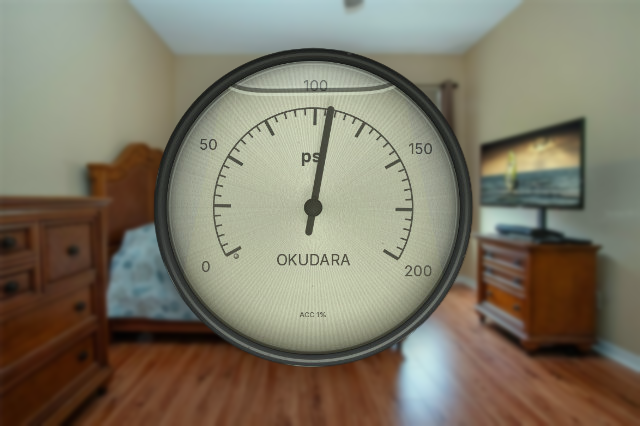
107.5
